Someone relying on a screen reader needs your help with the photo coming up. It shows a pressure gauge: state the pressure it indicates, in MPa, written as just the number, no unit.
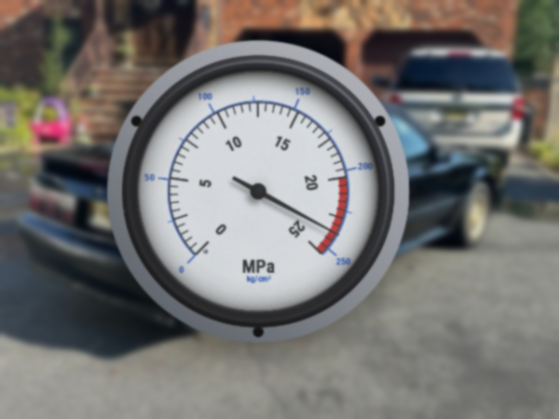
23.5
